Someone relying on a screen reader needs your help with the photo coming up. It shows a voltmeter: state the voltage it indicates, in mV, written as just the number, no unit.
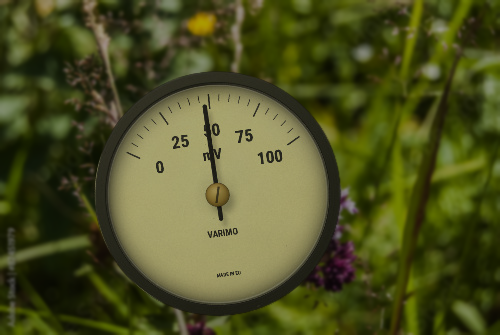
47.5
